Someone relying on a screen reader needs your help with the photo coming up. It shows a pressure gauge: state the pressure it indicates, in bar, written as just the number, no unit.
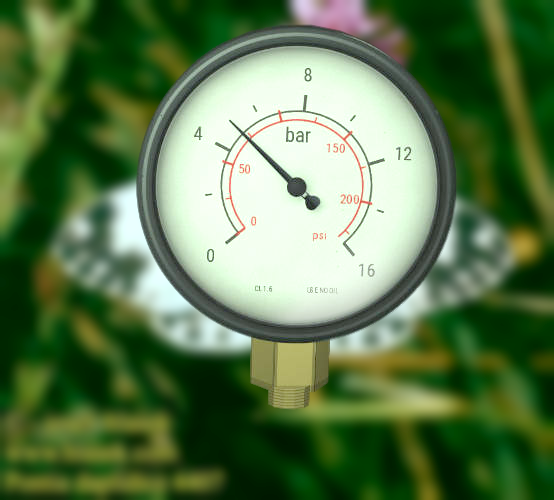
5
